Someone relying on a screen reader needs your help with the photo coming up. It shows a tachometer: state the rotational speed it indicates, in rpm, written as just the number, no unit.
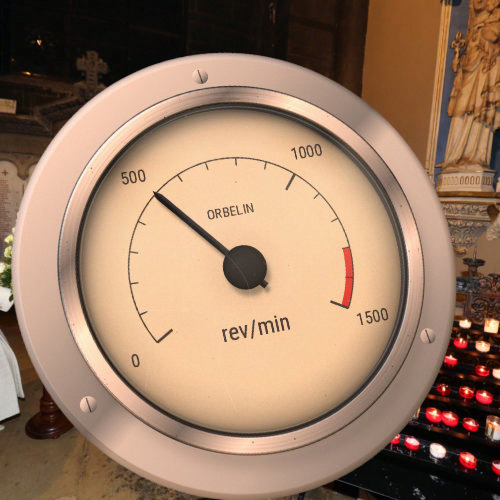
500
